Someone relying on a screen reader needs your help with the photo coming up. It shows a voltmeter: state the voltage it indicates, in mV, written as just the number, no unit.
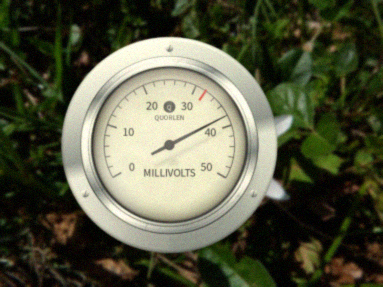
38
